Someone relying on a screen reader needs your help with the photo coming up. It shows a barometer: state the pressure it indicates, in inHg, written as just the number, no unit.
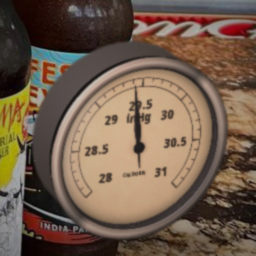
29.4
